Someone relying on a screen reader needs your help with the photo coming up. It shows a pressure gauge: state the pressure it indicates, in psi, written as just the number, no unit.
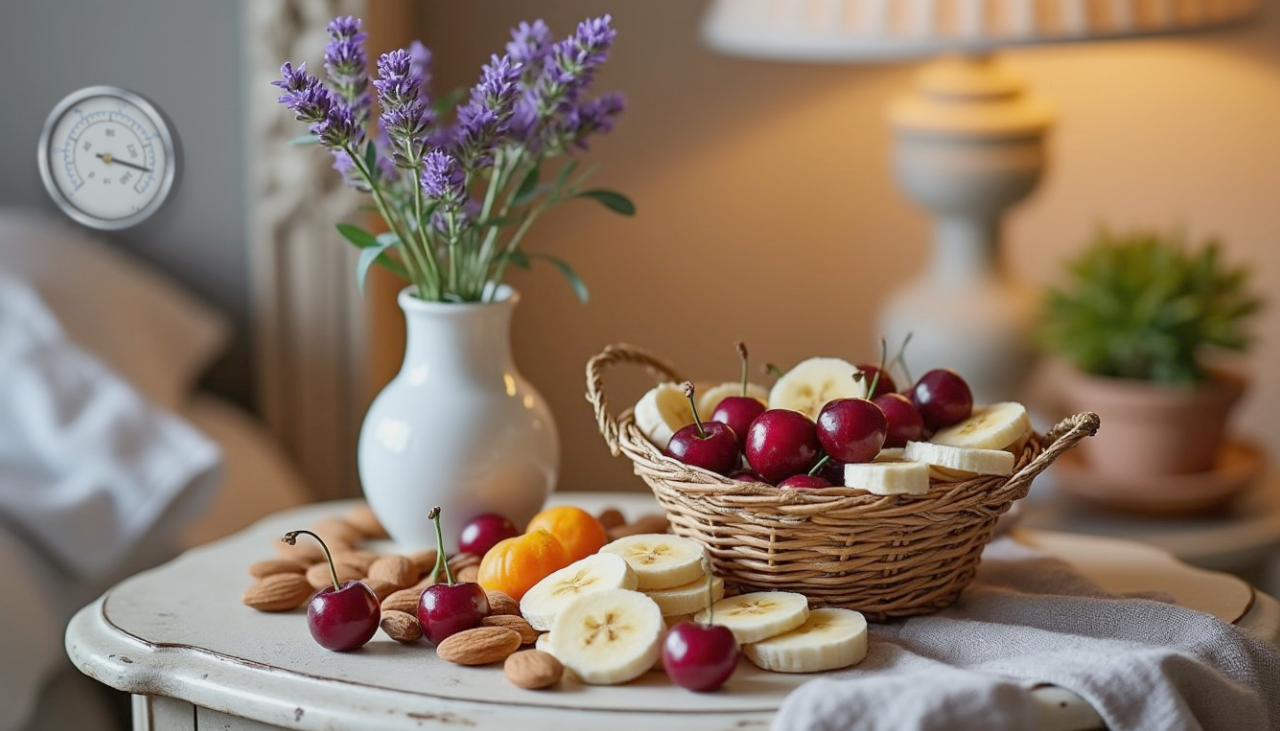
140
